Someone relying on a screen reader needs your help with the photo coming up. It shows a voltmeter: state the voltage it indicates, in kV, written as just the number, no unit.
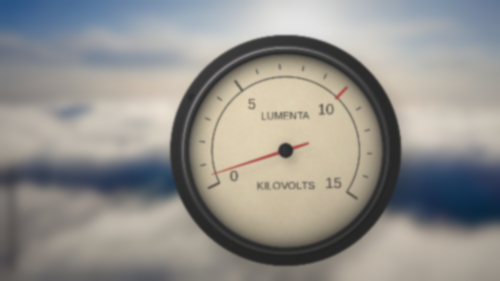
0.5
